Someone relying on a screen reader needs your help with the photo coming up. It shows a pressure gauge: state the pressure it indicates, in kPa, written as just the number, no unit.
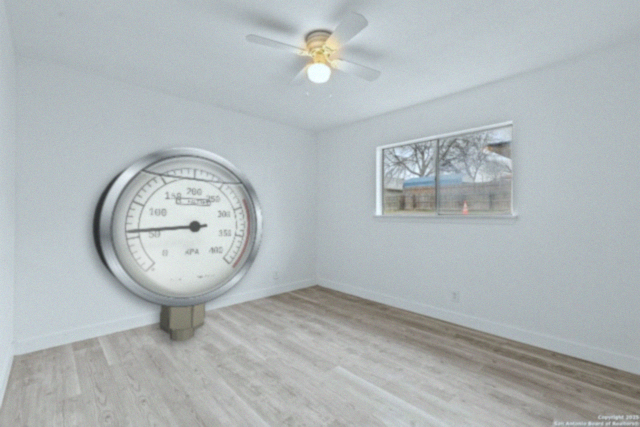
60
